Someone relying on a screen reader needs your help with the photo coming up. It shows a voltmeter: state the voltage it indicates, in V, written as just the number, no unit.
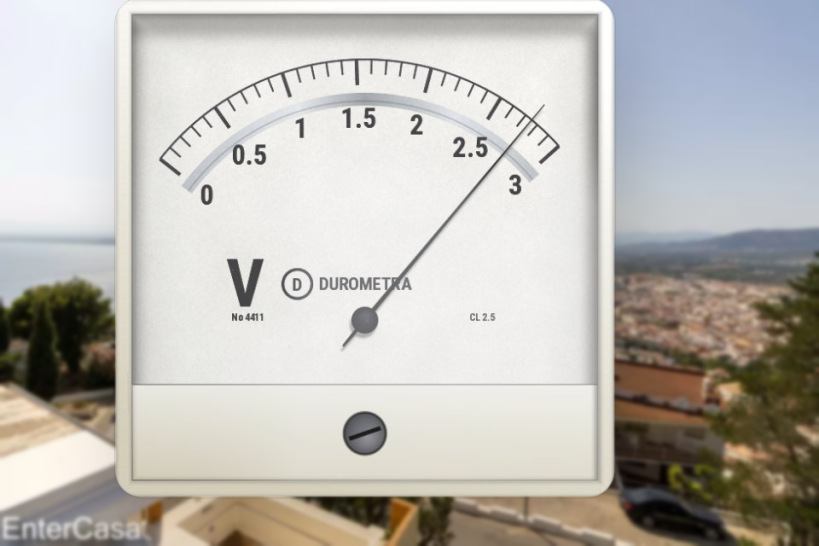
2.75
